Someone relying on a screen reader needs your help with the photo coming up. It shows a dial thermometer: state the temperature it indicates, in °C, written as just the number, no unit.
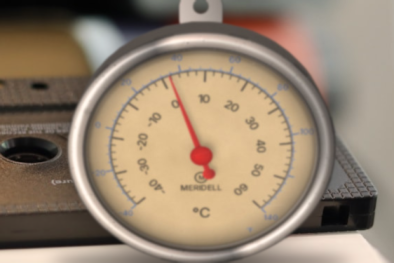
2
